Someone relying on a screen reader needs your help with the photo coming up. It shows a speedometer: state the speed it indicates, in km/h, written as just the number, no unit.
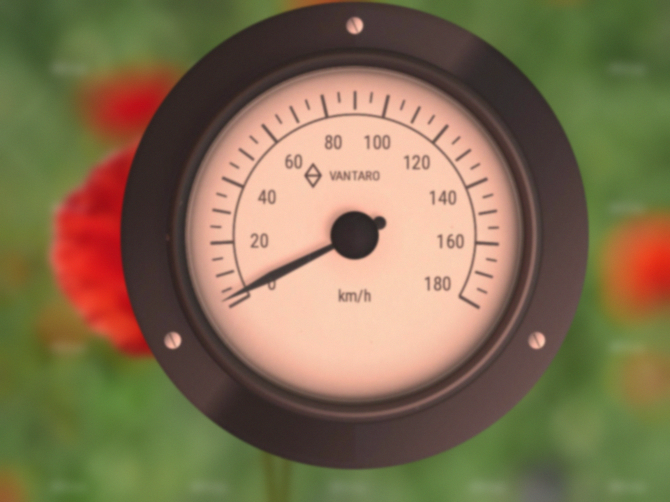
2.5
